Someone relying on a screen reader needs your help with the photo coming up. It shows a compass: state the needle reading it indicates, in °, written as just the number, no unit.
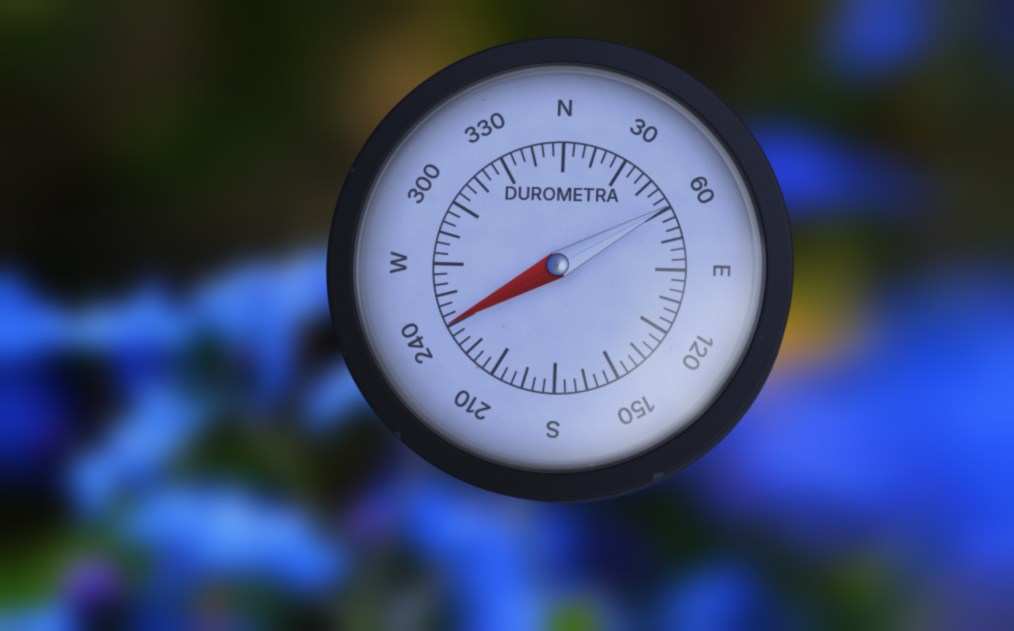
240
